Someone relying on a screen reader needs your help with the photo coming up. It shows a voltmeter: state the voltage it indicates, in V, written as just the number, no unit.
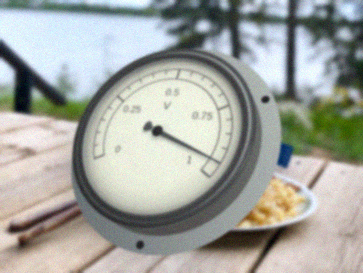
0.95
